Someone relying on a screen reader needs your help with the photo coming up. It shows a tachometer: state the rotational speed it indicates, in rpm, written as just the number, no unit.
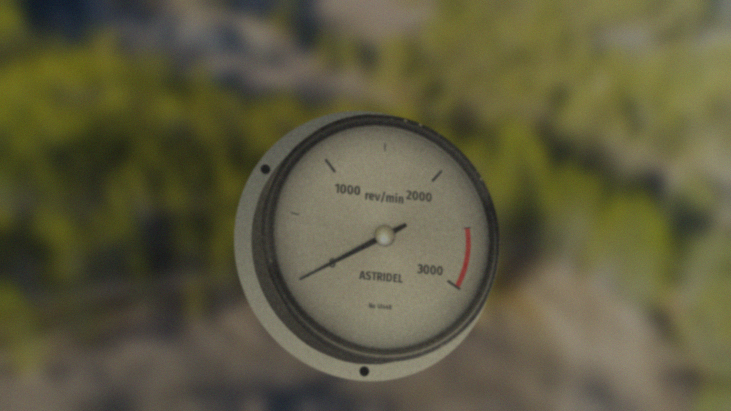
0
